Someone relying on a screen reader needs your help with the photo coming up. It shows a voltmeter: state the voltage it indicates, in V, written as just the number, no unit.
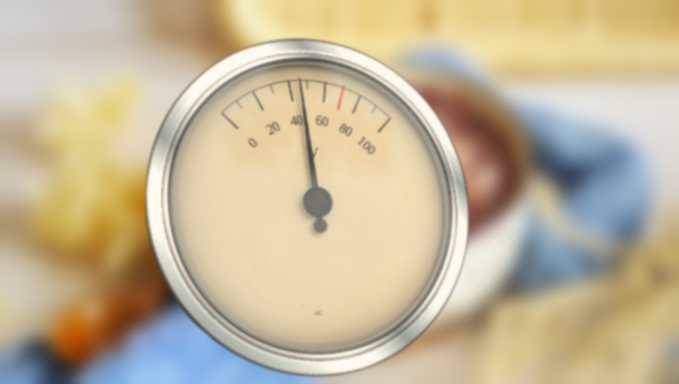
45
